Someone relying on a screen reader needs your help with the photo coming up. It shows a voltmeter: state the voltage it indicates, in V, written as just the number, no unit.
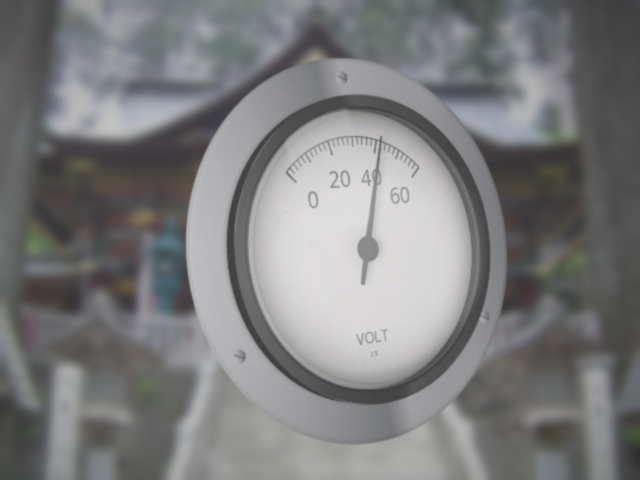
40
